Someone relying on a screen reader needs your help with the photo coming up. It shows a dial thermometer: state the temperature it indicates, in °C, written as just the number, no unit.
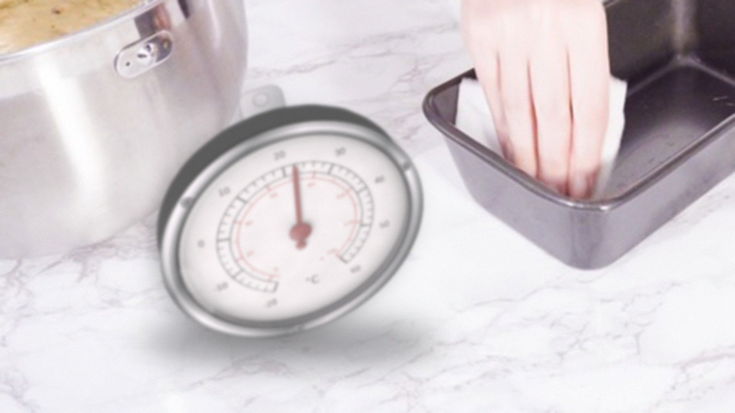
22
